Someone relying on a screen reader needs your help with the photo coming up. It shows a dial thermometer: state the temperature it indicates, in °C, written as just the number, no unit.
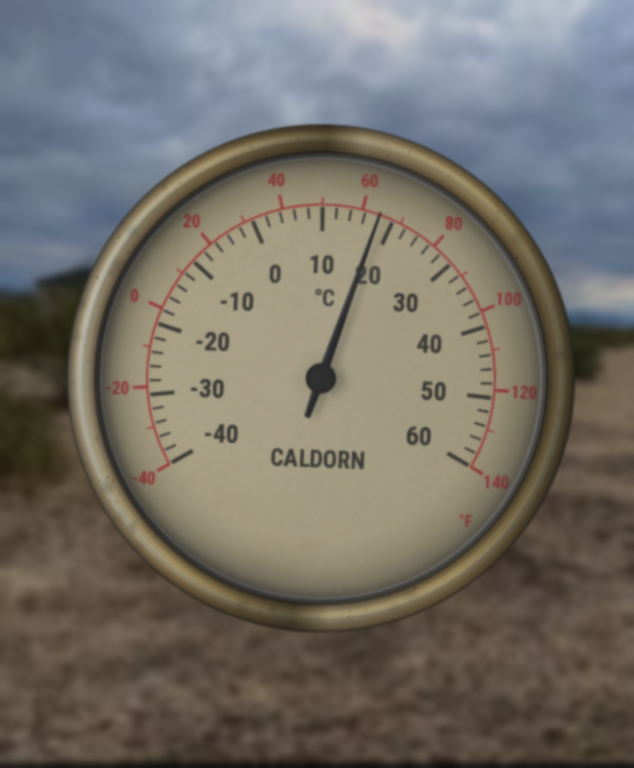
18
